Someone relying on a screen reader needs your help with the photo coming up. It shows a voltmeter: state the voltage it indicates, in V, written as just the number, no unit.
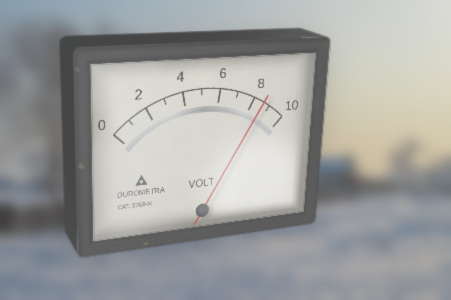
8.5
